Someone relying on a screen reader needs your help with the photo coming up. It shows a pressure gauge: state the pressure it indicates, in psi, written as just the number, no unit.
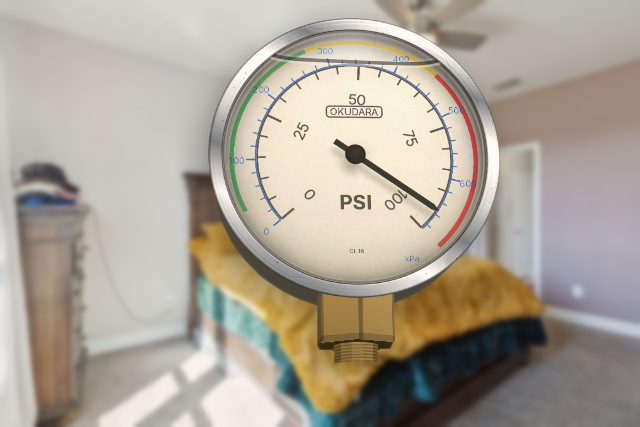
95
